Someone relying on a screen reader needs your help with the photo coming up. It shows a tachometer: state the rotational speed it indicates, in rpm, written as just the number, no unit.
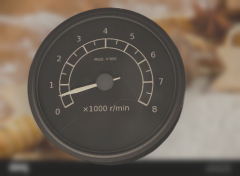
500
